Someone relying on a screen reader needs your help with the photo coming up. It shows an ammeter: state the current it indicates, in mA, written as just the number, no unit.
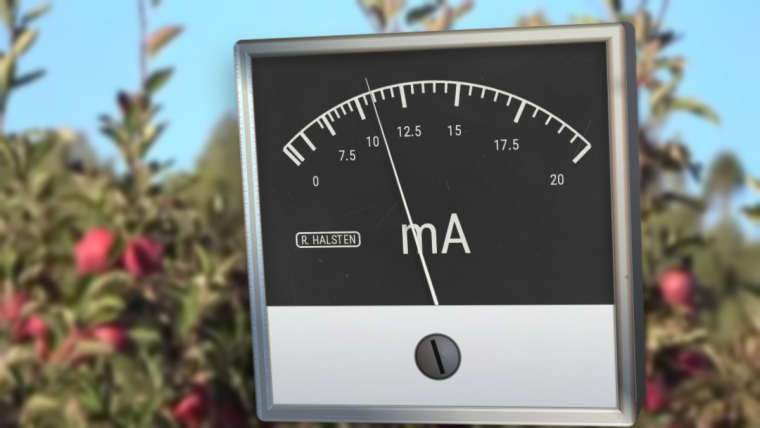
11
